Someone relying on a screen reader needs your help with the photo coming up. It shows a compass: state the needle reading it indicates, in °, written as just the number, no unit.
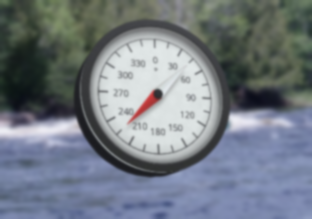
225
